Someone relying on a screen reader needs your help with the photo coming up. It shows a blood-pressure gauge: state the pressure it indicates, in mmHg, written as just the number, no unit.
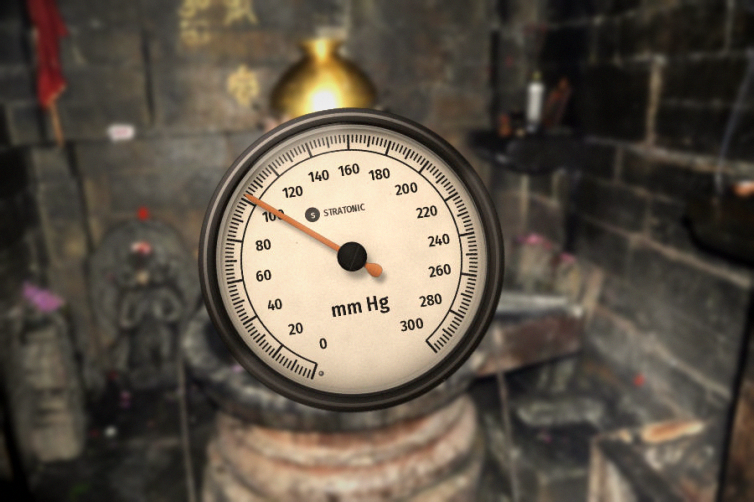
102
